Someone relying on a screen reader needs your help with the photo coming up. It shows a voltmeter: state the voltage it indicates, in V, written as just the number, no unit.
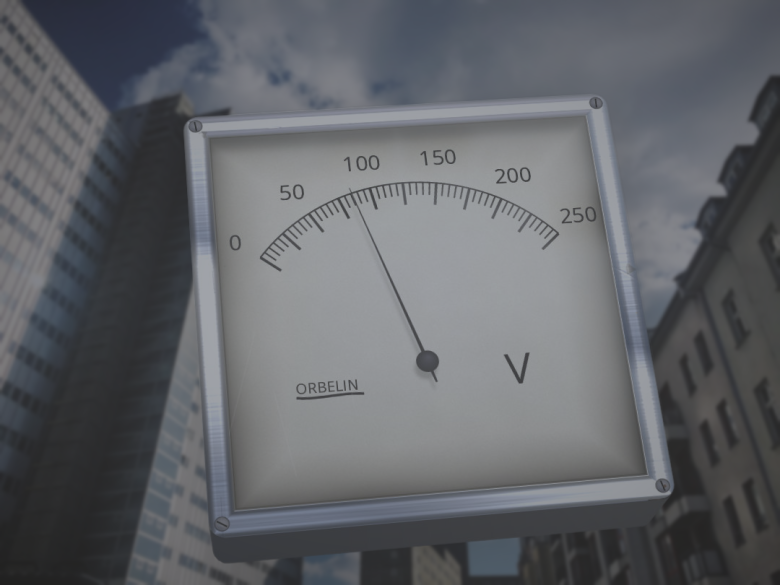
85
